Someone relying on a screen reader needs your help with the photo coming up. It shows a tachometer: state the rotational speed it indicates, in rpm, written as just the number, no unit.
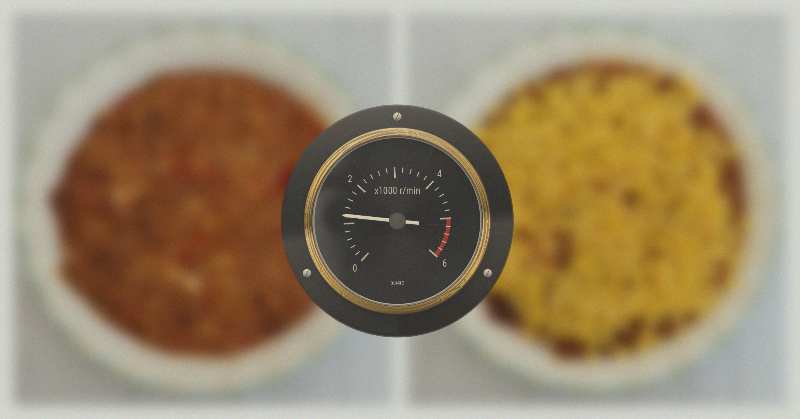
1200
